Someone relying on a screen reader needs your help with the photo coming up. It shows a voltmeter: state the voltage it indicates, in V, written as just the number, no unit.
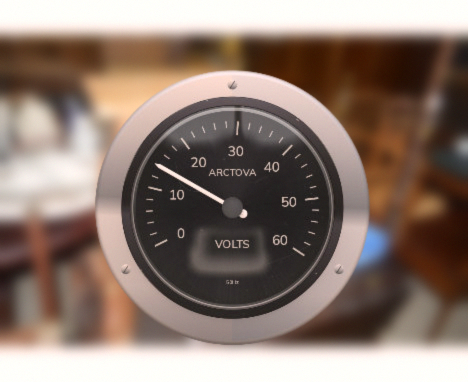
14
